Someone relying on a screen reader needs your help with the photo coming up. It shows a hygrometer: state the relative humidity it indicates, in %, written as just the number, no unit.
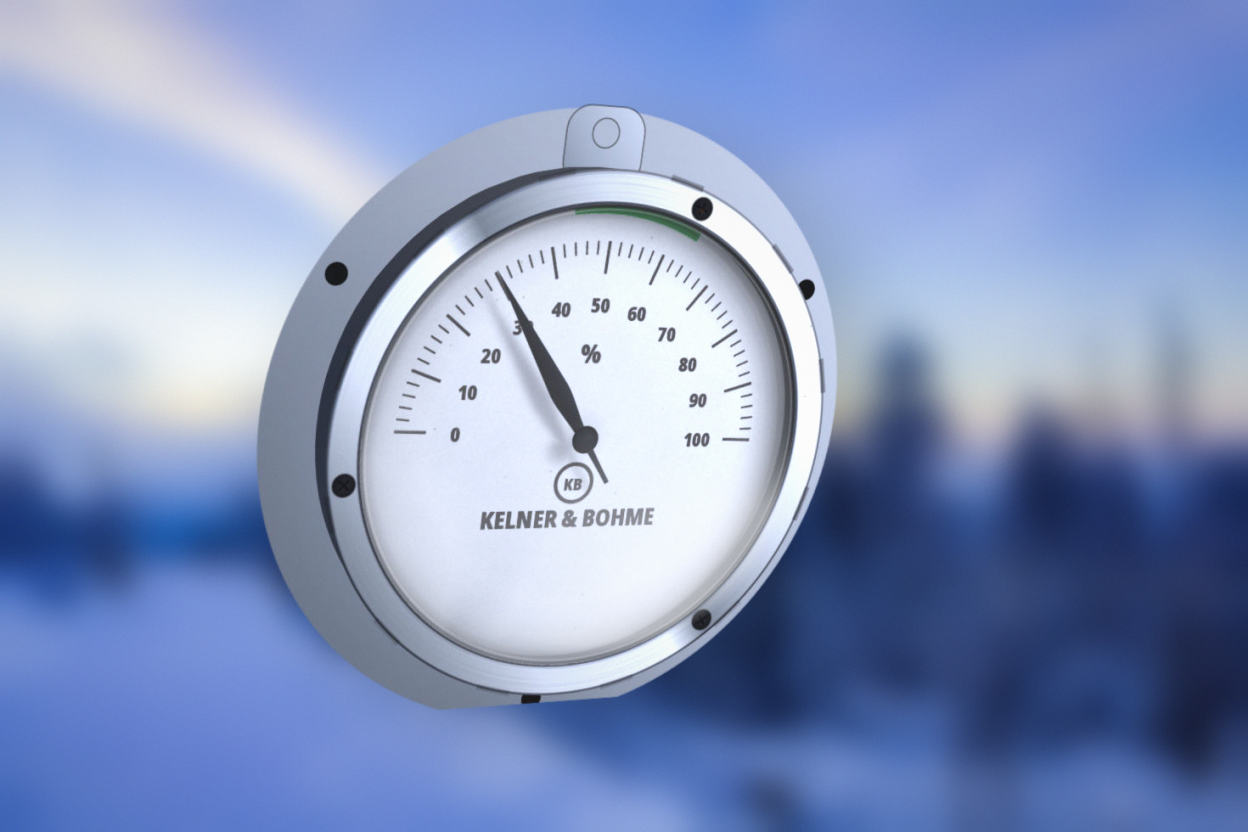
30
